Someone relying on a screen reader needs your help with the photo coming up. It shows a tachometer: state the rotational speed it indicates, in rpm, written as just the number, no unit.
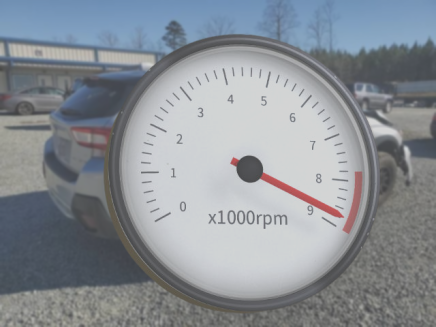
8800
